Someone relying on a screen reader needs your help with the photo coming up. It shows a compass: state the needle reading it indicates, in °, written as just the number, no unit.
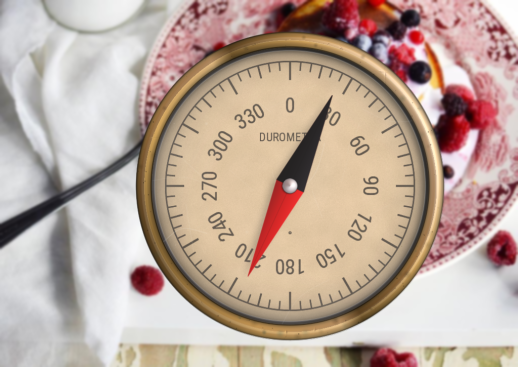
205
